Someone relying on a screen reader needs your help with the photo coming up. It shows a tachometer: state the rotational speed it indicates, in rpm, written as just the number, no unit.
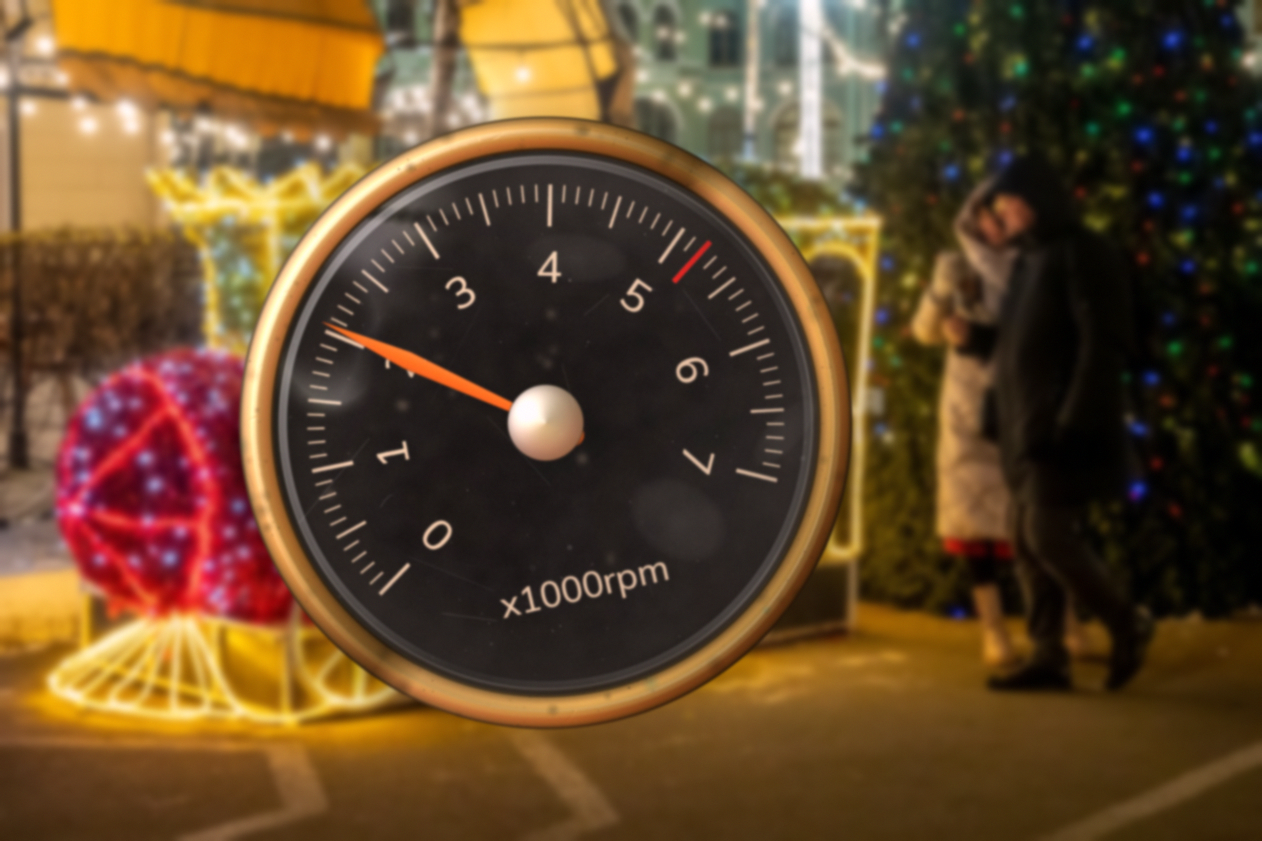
2050
